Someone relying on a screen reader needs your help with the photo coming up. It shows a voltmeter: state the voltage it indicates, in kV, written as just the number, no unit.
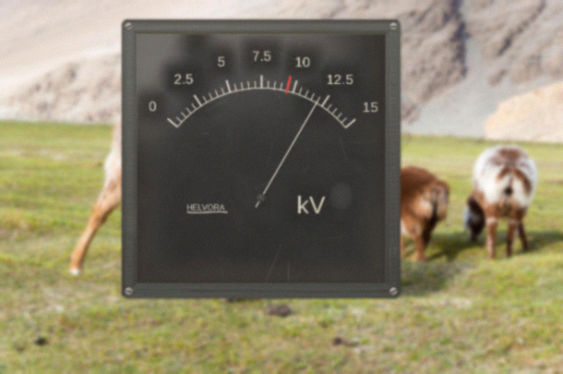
12
